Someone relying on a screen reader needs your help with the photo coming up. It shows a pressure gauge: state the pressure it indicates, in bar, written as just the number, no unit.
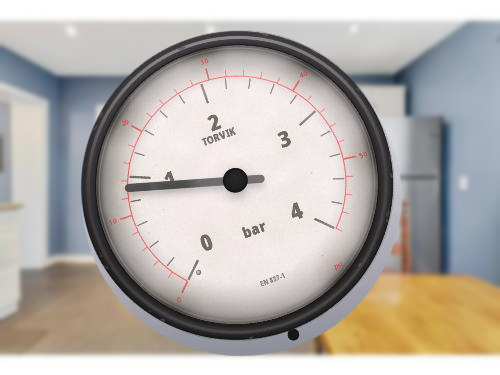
0.9
